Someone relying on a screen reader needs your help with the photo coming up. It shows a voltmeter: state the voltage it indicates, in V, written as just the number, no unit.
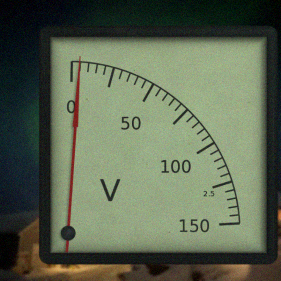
5
